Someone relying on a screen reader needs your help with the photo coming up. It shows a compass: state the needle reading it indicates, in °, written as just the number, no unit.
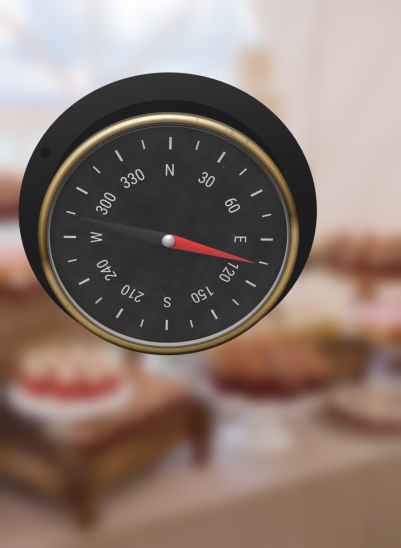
105
